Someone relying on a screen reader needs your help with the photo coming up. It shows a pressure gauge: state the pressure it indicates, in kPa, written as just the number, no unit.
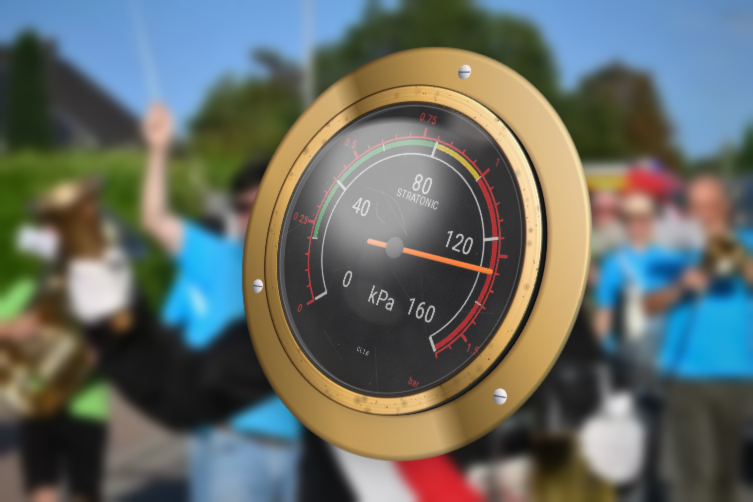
130
